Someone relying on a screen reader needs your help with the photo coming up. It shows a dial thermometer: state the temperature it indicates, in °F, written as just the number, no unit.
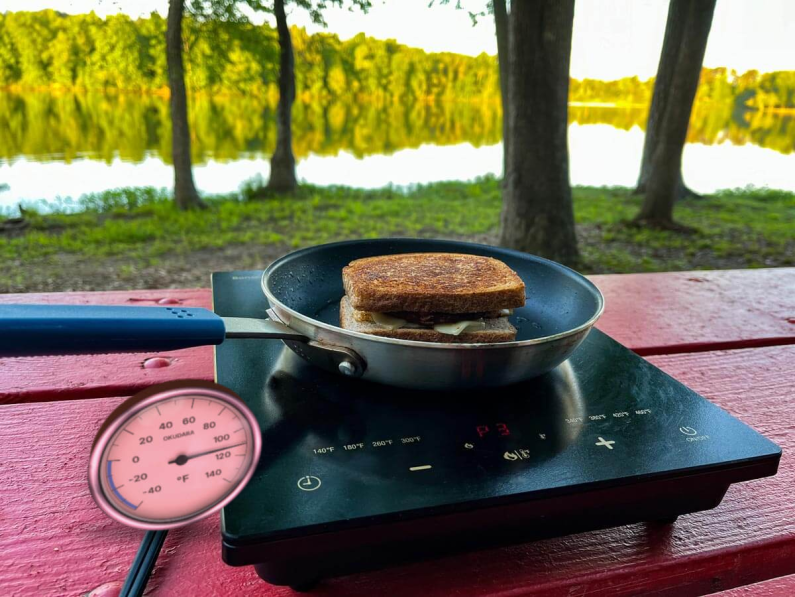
110
